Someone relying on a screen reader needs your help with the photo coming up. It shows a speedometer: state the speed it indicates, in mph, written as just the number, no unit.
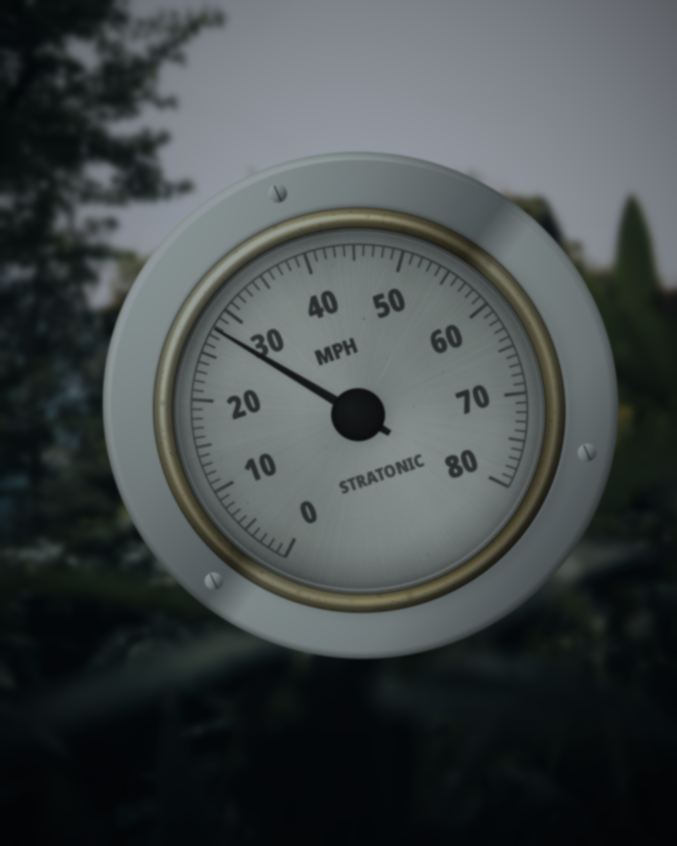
28
